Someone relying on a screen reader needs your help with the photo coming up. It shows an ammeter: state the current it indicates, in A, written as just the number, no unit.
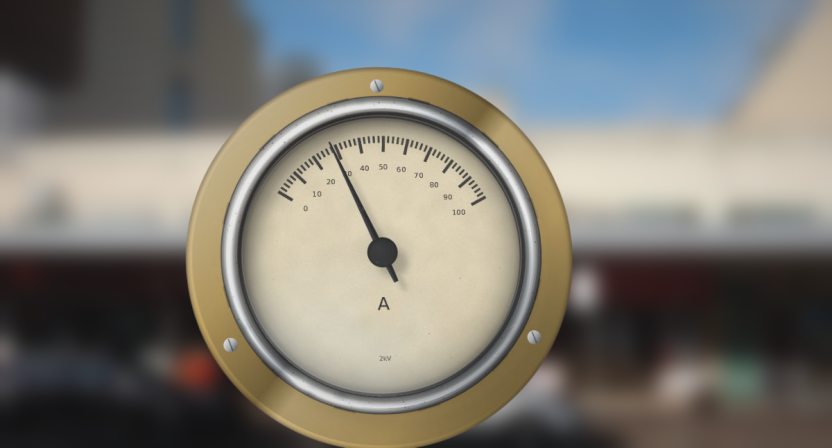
28
